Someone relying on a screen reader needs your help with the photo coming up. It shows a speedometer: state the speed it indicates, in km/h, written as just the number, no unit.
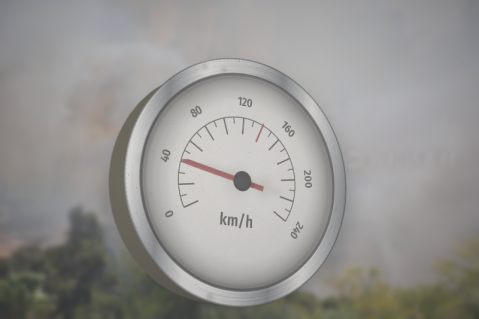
40
